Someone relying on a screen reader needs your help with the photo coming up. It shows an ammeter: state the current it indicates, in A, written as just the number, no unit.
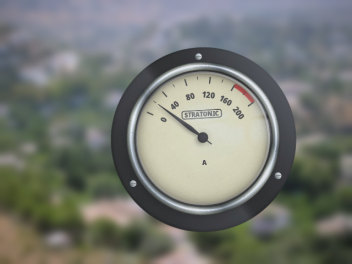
20
